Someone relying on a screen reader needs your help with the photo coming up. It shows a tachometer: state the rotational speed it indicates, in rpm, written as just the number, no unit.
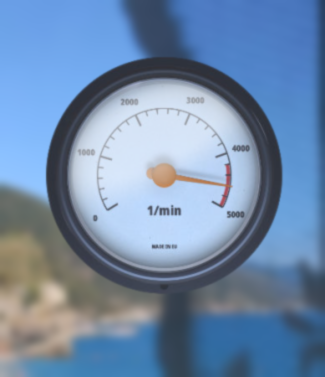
4600
